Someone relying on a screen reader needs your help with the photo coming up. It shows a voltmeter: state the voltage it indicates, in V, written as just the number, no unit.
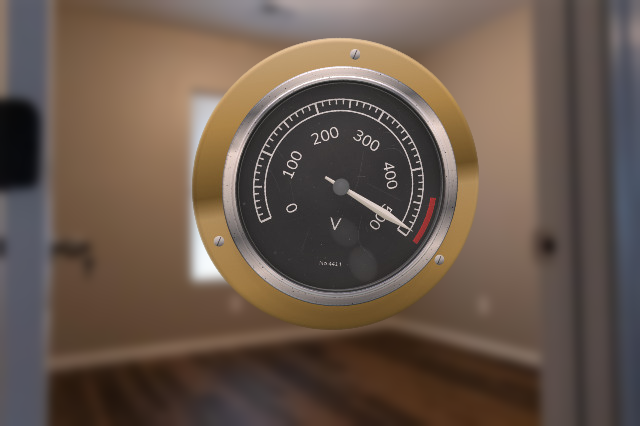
490
